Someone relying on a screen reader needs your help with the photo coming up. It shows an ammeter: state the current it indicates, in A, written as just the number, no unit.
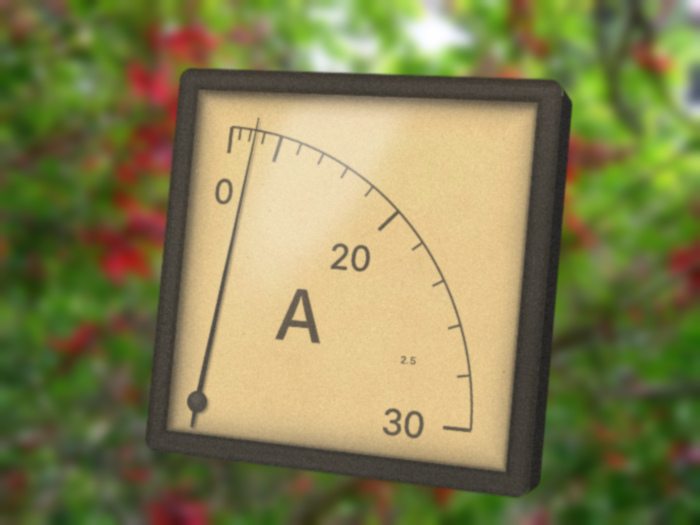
7
